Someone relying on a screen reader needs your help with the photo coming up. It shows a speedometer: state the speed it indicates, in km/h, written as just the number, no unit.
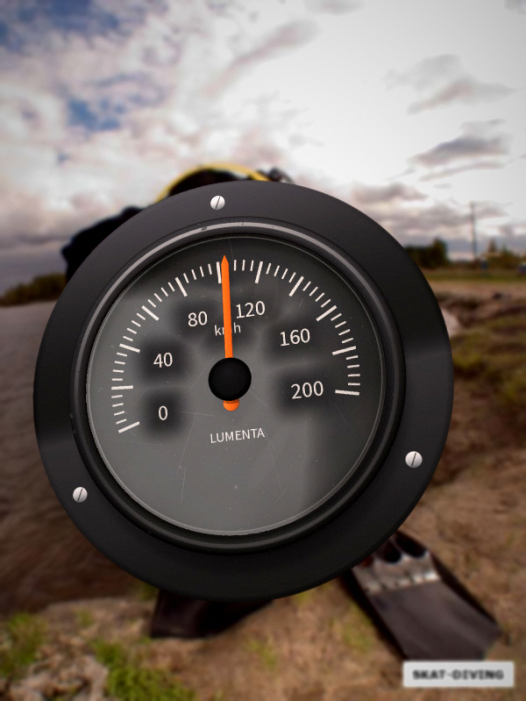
104
